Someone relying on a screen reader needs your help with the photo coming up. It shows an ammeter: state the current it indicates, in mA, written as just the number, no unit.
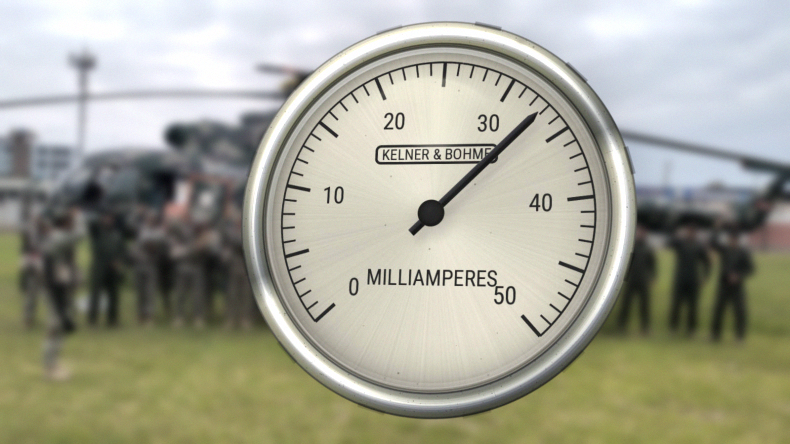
33
